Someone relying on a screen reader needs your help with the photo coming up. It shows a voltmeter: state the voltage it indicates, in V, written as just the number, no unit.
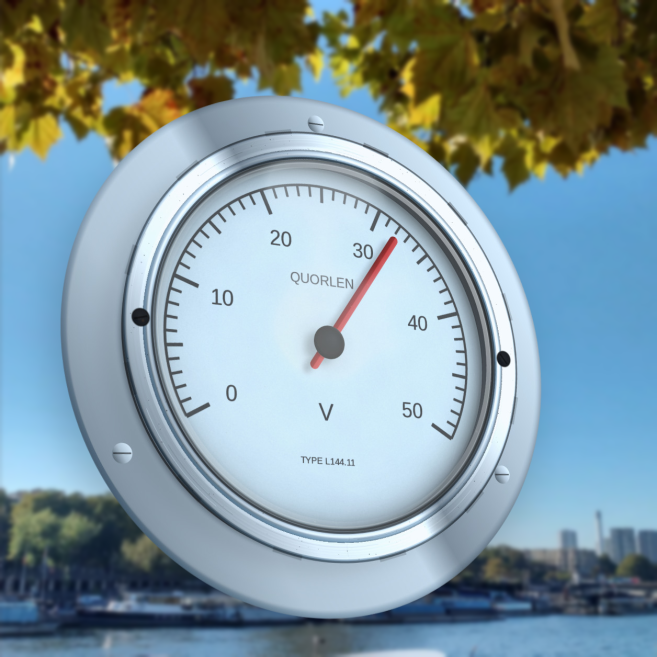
32
